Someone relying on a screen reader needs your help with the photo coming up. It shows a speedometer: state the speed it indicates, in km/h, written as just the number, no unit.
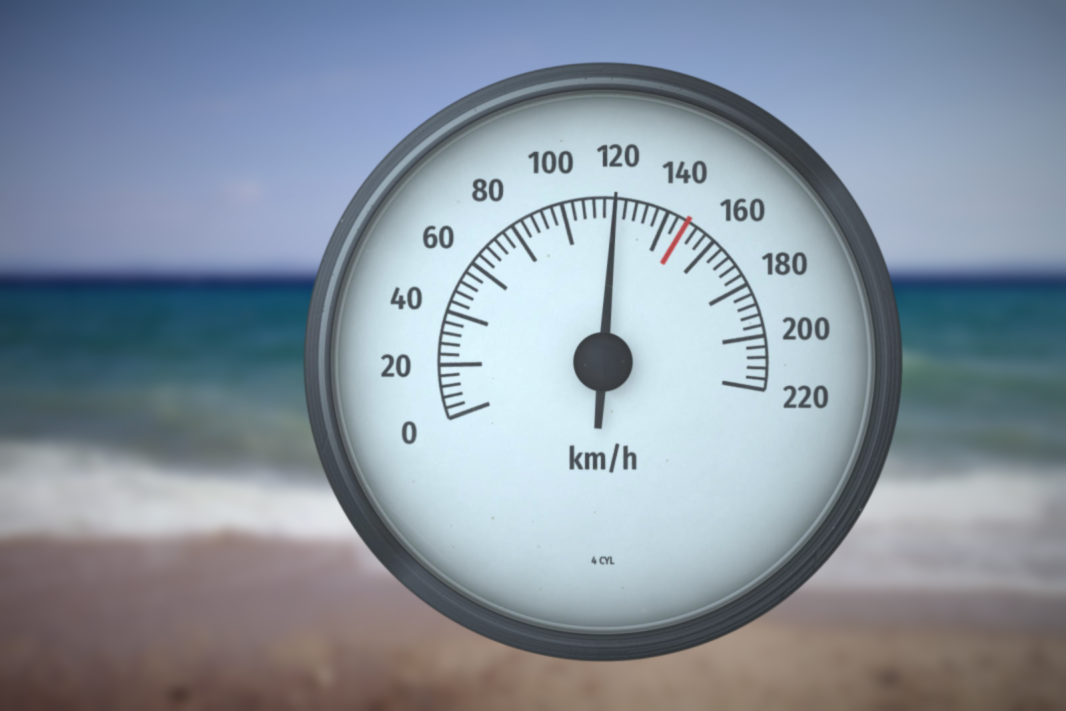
120
